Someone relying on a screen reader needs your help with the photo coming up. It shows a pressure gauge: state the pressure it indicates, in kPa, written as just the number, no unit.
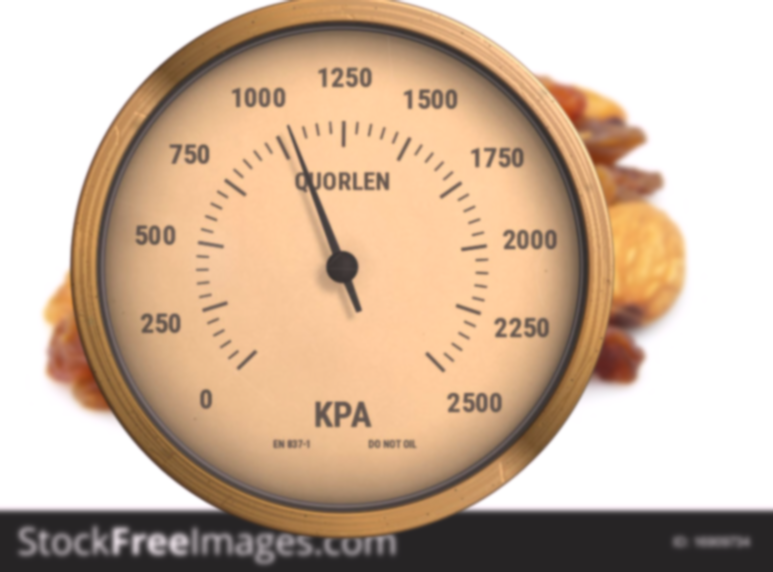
1050
